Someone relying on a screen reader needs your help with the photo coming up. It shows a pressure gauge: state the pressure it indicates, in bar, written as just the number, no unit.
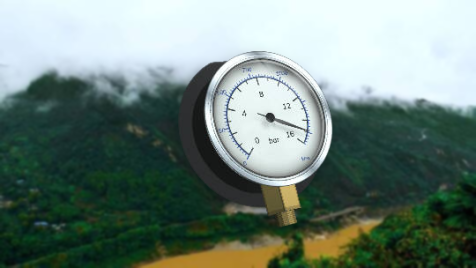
15
